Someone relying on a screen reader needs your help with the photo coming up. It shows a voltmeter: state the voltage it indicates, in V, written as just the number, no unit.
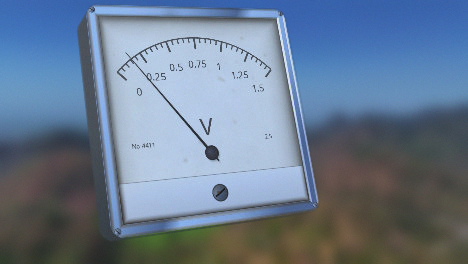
0.15
